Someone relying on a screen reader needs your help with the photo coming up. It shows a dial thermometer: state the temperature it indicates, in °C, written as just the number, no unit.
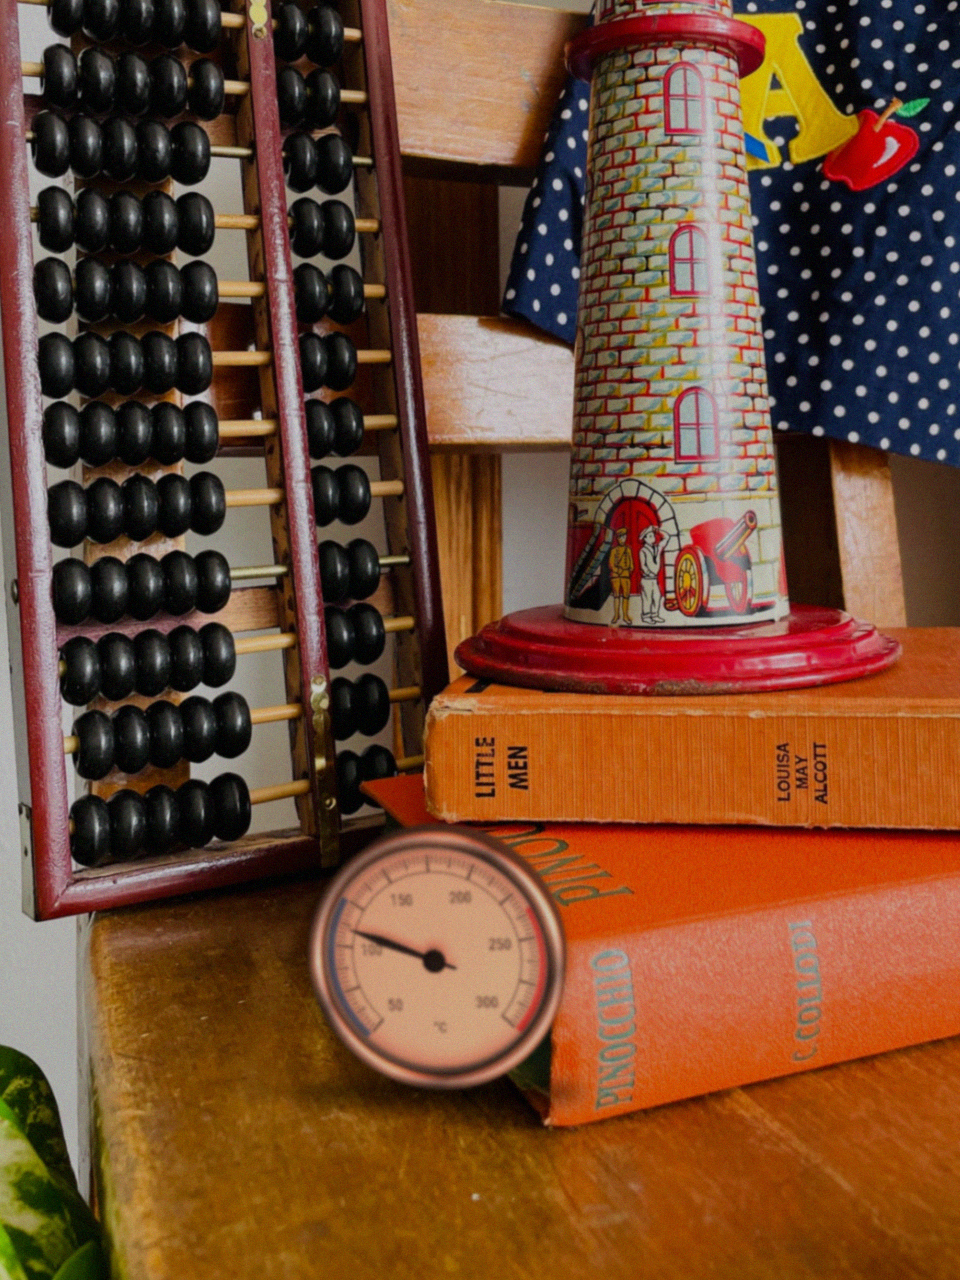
112.5
